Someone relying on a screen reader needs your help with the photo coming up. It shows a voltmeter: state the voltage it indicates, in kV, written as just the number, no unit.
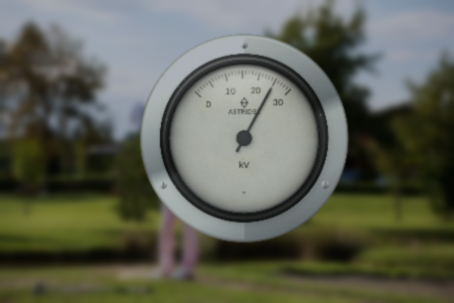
25
